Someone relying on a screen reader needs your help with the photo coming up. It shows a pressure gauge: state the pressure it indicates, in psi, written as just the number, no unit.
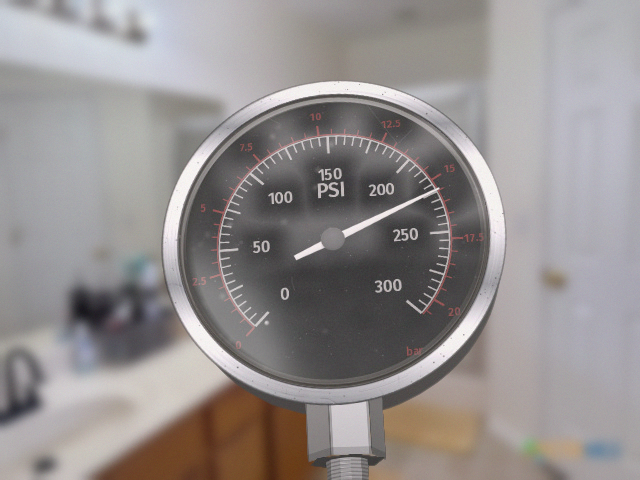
225
